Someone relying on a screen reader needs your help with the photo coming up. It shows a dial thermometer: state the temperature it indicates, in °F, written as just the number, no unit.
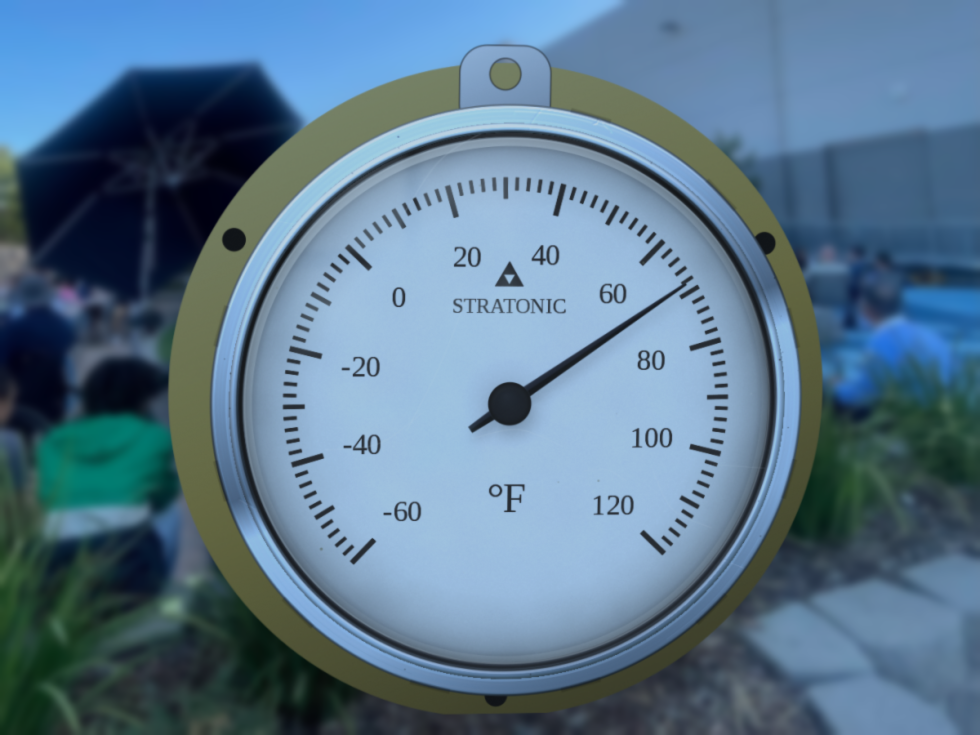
68
